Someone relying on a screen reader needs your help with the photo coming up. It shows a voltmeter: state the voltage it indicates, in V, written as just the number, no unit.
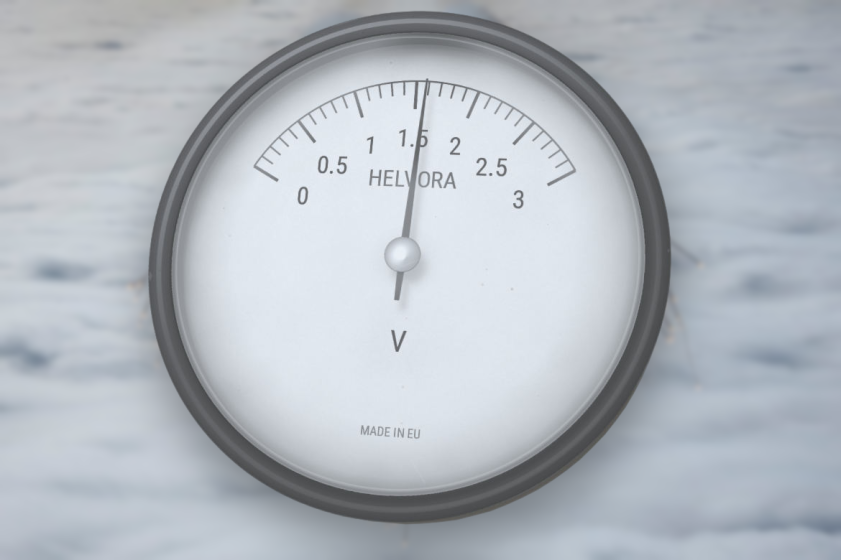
1.6
